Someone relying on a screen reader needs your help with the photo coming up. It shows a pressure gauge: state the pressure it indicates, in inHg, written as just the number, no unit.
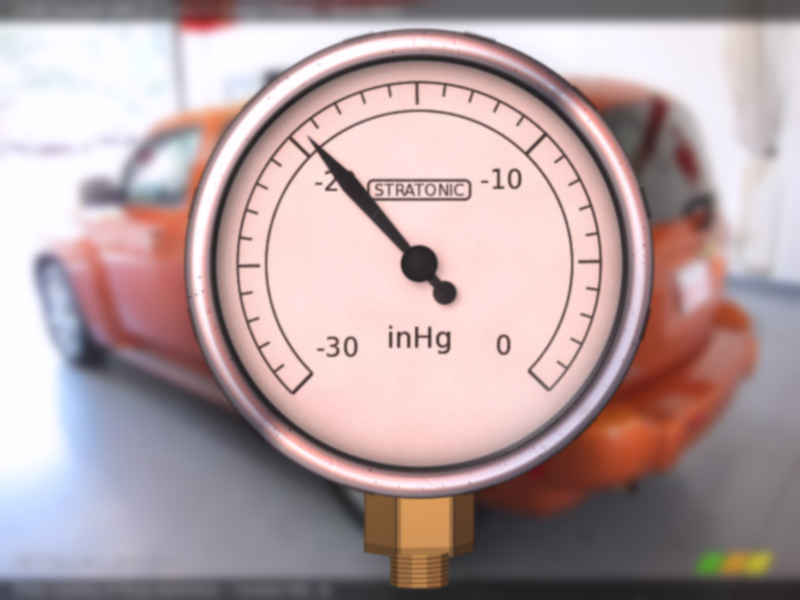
-19.5
